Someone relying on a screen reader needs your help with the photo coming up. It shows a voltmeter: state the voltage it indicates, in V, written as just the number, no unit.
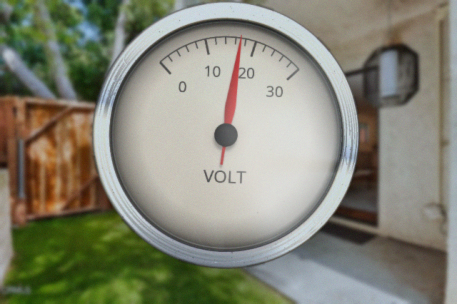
17
